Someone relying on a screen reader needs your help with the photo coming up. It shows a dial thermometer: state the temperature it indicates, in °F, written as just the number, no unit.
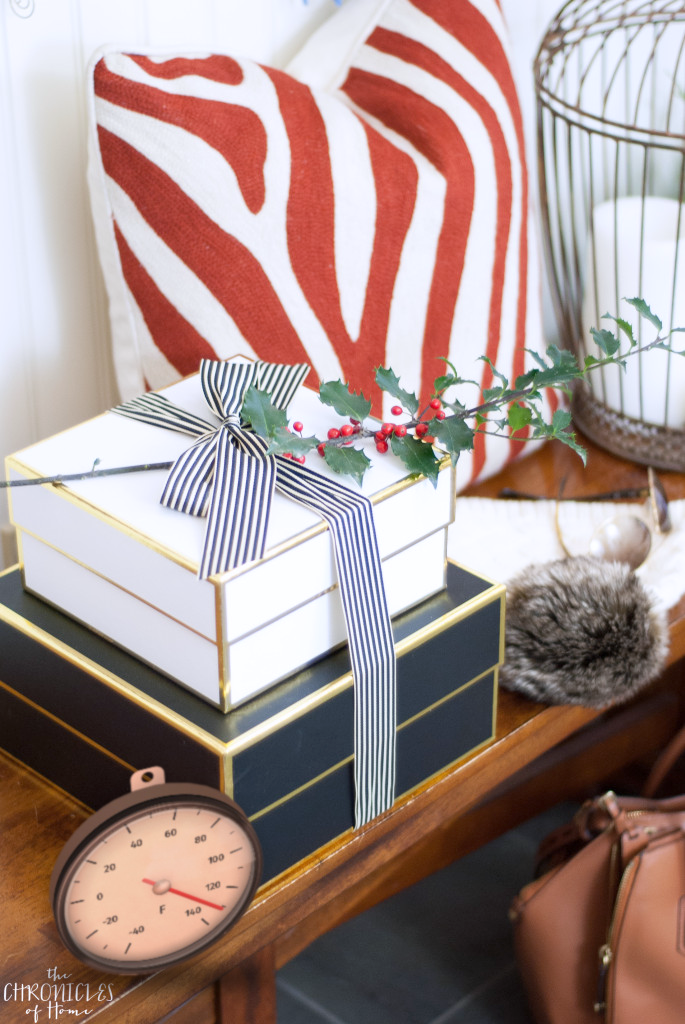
130
